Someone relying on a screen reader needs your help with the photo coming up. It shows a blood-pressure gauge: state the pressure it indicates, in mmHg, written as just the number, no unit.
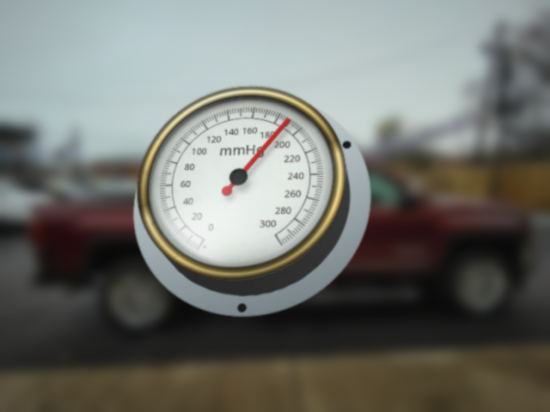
190
